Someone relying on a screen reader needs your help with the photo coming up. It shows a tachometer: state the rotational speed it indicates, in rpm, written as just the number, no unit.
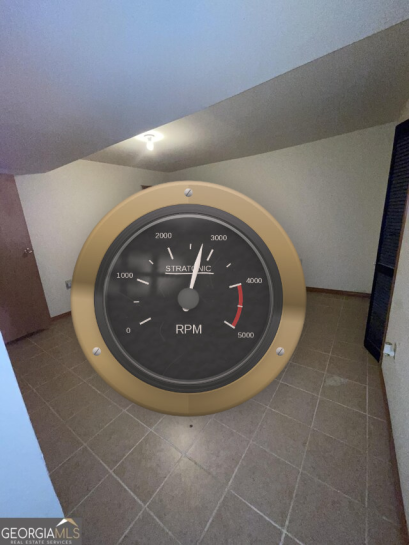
2750
